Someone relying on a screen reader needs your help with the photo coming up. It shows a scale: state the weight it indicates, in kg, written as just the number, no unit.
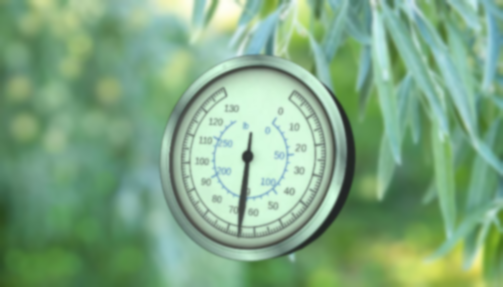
65
